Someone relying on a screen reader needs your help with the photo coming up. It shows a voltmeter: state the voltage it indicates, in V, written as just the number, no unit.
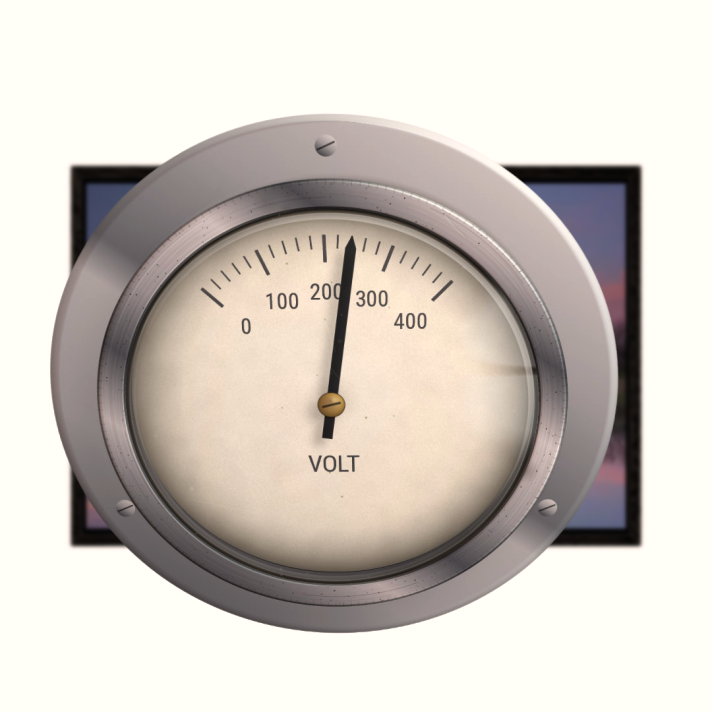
240
